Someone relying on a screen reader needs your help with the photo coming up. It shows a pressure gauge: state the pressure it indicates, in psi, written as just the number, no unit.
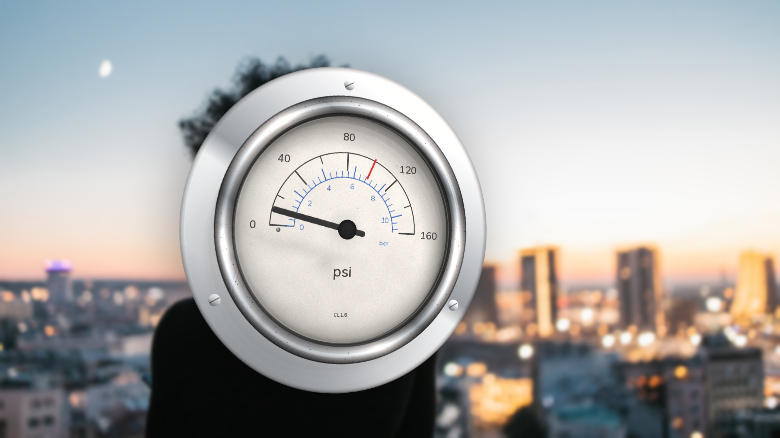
10
